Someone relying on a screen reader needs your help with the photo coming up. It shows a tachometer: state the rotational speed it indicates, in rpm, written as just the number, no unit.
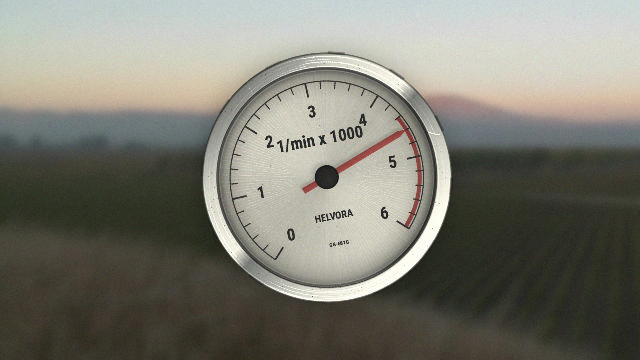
4600
